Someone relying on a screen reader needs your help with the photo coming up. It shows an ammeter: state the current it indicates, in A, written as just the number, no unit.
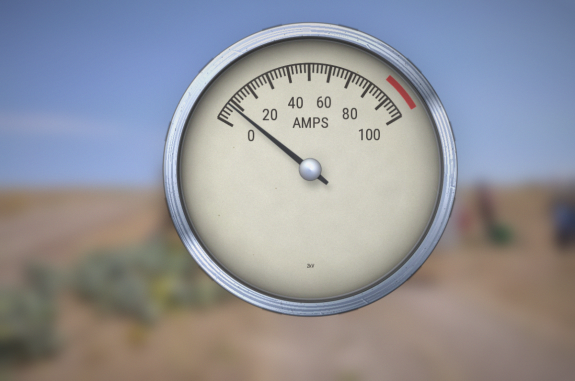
8
